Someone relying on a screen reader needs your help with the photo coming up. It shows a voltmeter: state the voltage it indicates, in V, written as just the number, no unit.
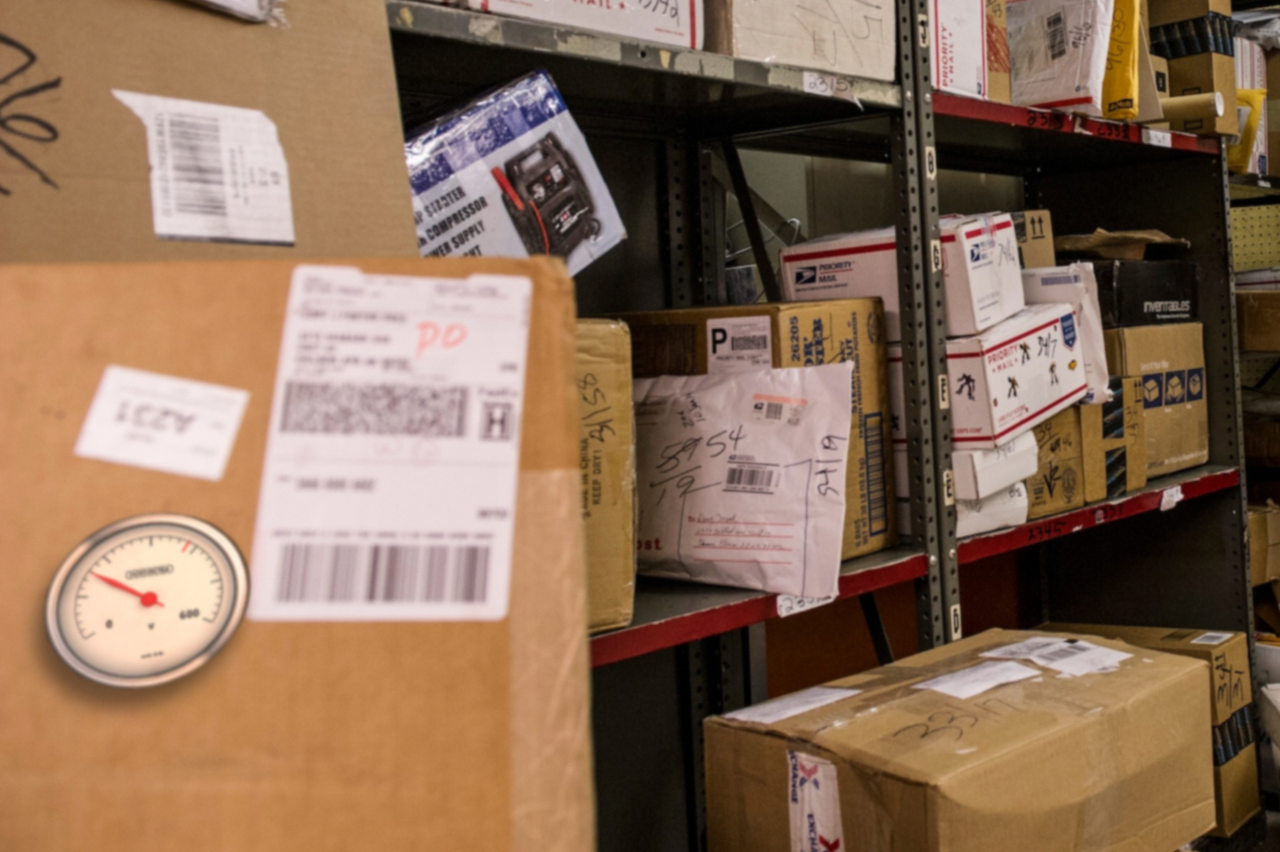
160
